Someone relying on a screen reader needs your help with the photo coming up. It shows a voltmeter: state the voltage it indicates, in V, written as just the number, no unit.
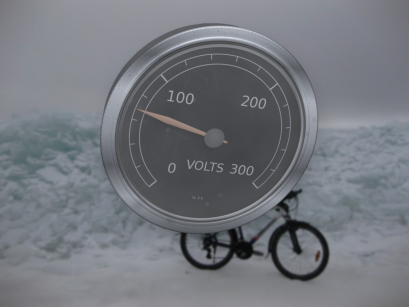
70
